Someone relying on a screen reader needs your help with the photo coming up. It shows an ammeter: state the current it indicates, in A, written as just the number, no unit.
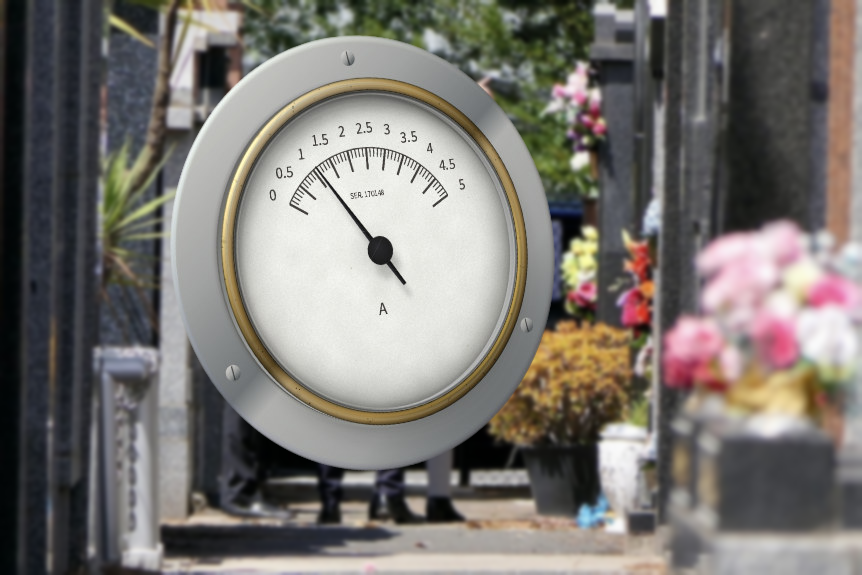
1
